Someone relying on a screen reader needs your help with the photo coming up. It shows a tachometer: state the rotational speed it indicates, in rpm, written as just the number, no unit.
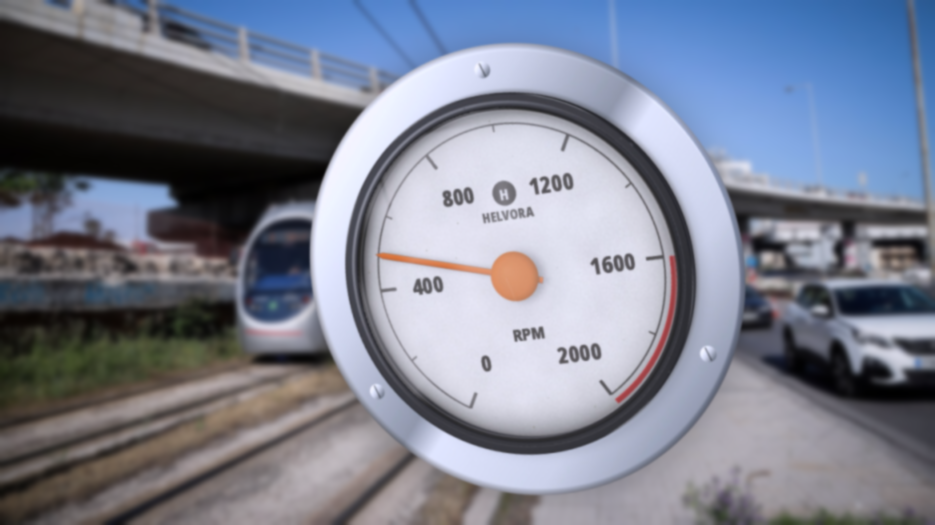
500
